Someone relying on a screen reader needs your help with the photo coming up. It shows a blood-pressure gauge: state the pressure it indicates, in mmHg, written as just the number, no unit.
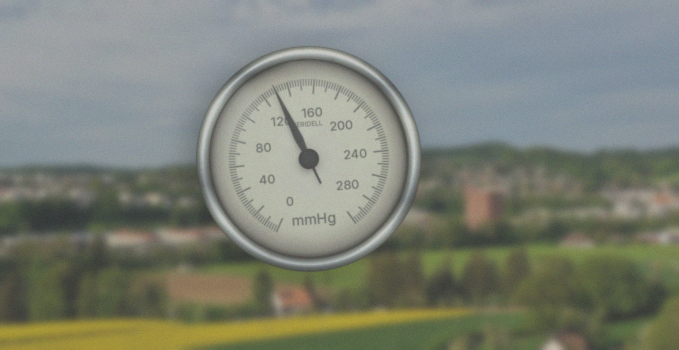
130
